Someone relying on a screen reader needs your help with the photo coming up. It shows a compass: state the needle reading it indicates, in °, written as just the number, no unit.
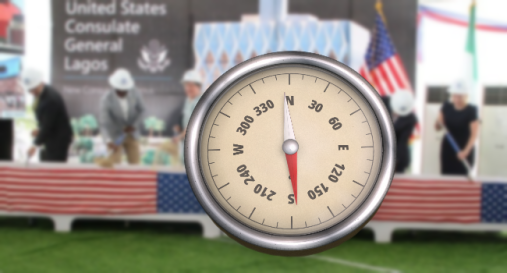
175
